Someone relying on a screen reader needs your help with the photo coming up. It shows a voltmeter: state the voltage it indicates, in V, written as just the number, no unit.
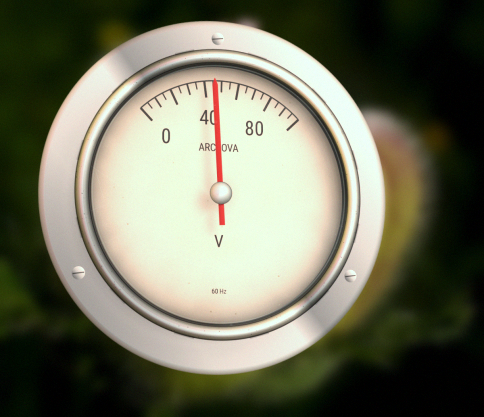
45
